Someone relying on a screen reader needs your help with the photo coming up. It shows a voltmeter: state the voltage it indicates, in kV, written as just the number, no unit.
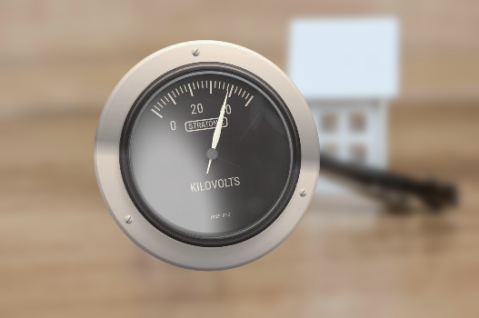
38
